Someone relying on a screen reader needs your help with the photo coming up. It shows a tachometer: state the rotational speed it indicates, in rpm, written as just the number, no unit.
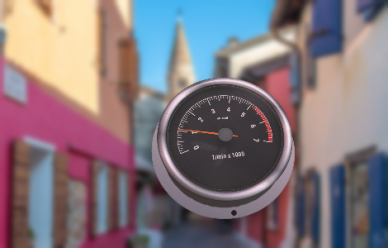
1000
